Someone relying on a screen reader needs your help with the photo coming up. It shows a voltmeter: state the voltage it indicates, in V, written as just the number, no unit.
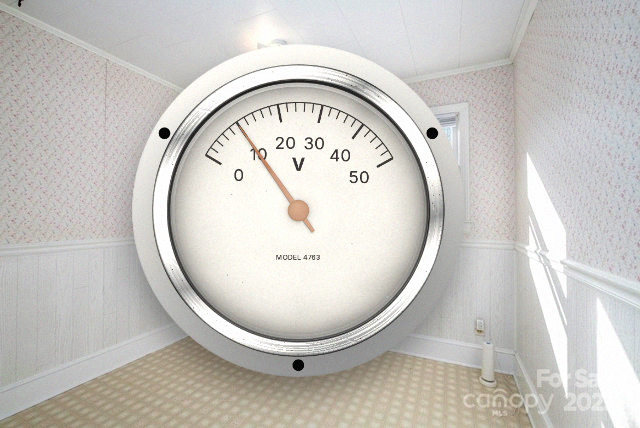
10
